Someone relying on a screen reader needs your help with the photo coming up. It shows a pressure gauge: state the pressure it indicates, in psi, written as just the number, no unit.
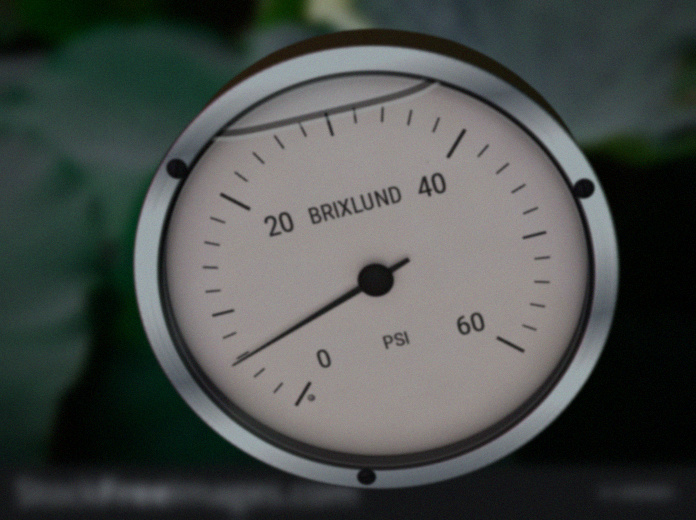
6
